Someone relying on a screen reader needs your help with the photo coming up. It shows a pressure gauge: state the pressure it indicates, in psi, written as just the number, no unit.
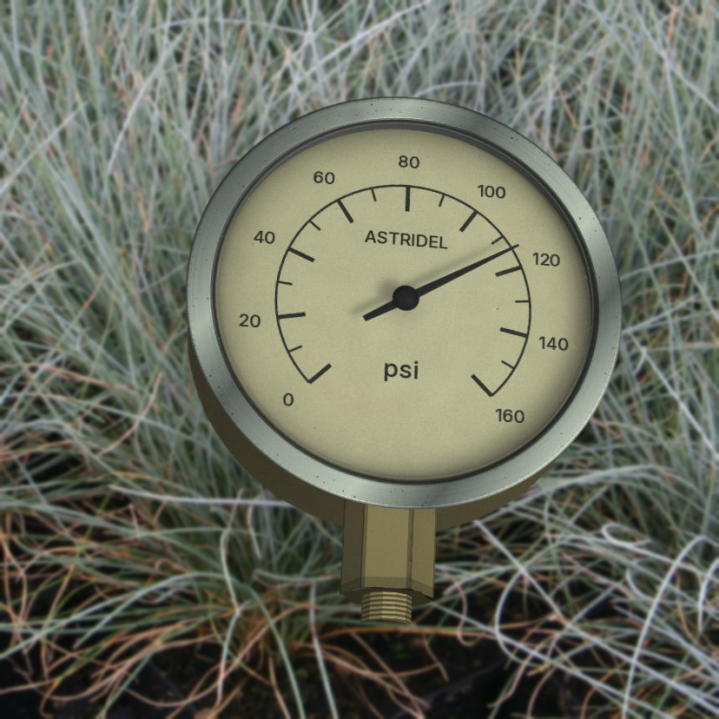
115
